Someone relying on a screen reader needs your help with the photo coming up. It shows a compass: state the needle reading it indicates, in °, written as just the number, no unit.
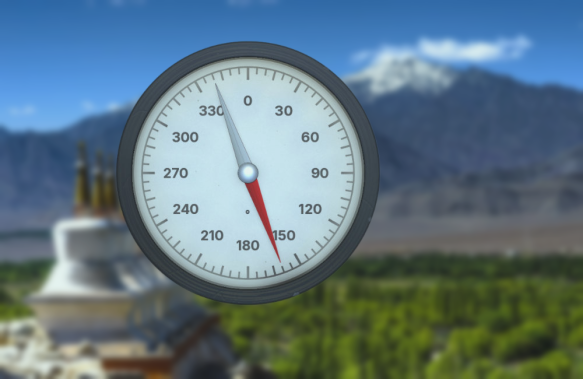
160
